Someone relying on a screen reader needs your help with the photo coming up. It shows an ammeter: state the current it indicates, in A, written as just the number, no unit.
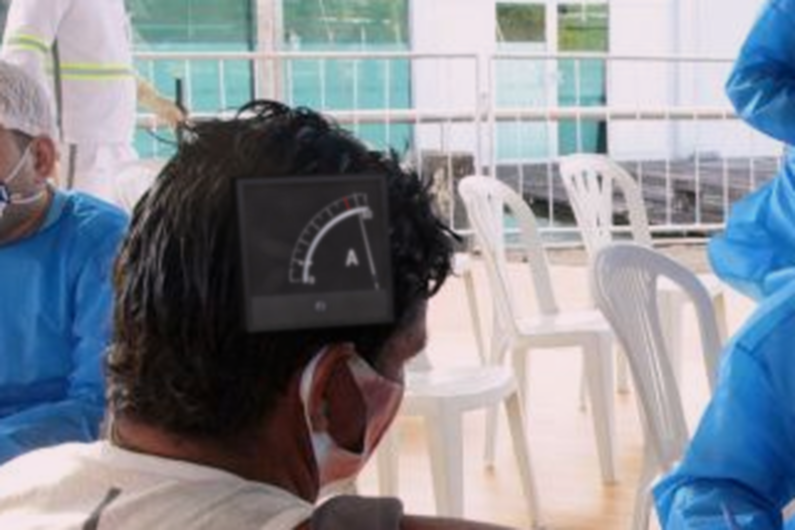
55
